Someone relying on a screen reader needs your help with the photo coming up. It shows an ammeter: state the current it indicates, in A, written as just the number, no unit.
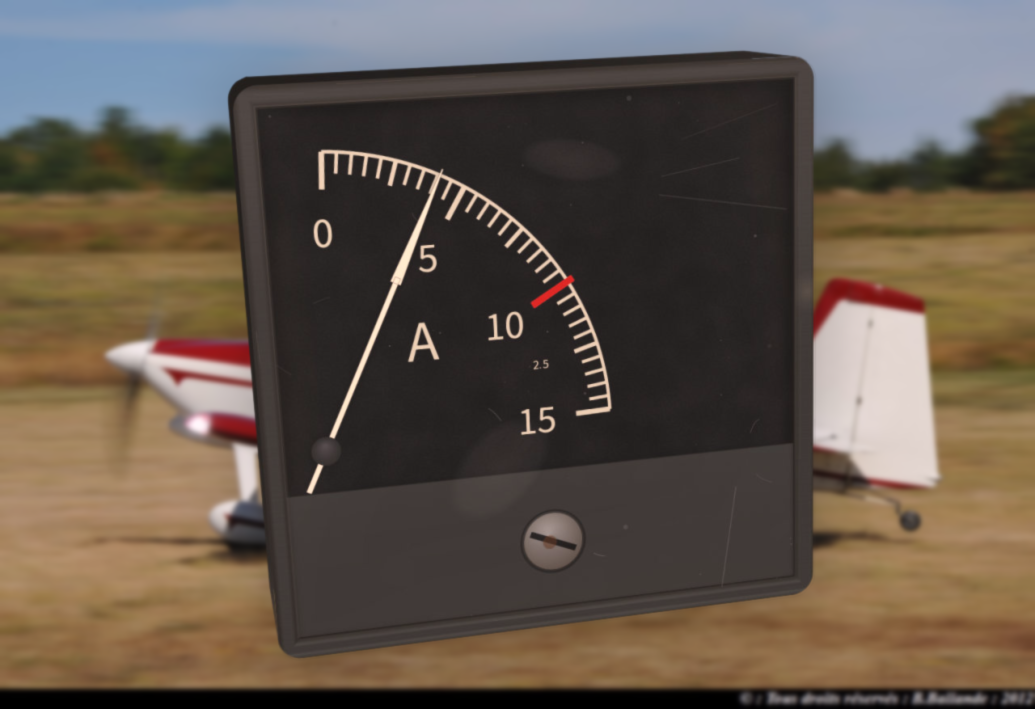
4
